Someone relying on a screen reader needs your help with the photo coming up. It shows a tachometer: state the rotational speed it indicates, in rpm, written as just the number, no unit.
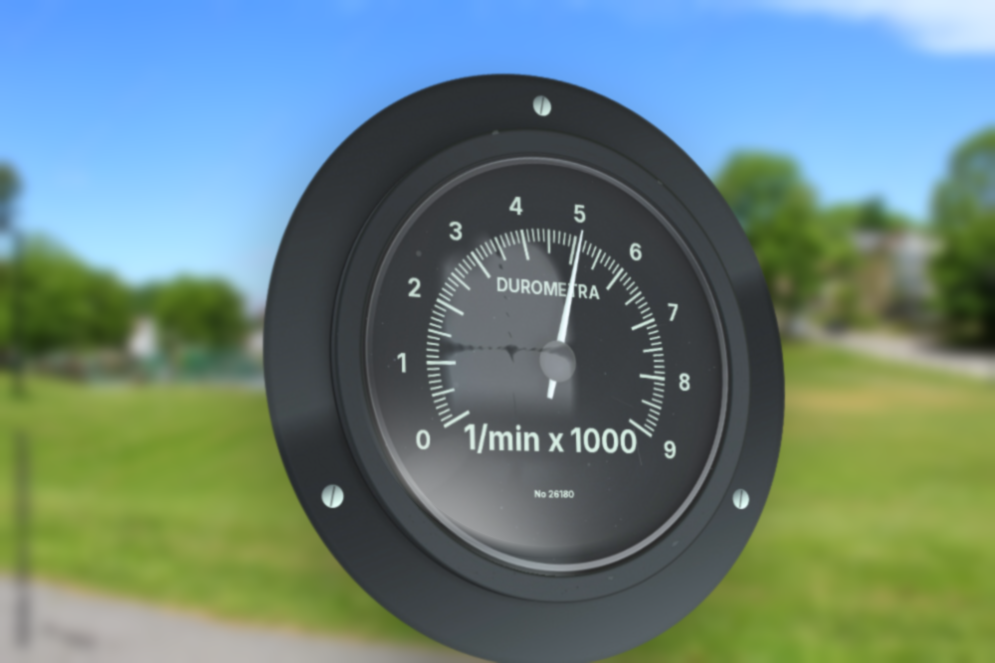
5000
